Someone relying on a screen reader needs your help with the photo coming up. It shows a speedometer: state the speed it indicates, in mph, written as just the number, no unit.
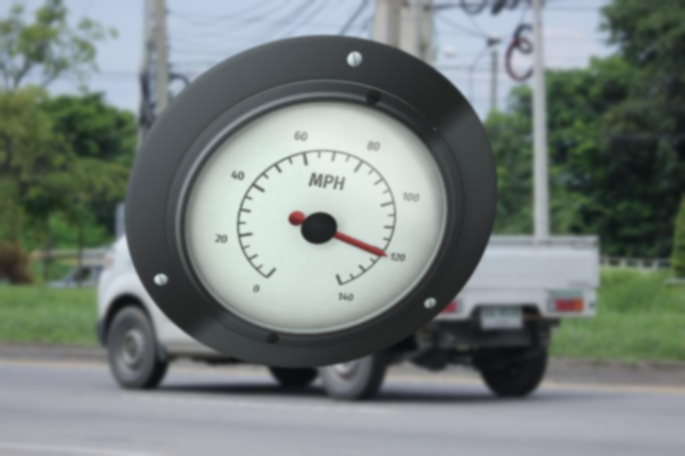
120
